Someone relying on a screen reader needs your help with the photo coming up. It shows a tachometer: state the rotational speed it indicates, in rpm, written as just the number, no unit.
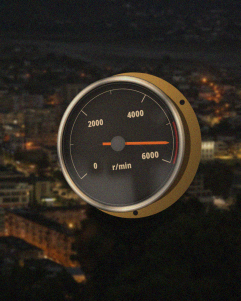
5500
